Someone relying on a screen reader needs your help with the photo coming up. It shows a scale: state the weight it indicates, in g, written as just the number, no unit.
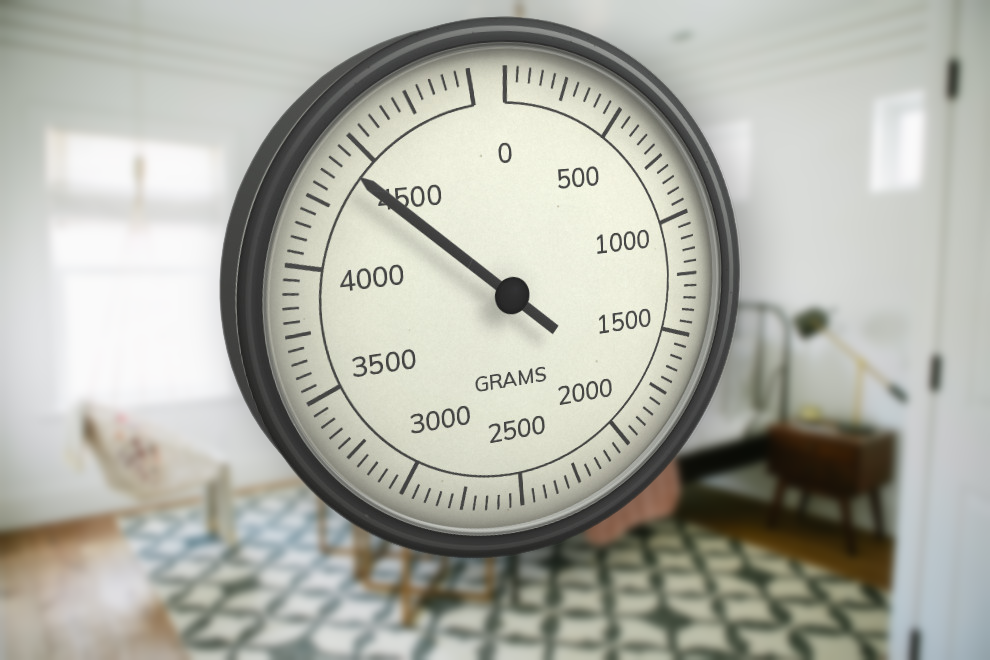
4400
